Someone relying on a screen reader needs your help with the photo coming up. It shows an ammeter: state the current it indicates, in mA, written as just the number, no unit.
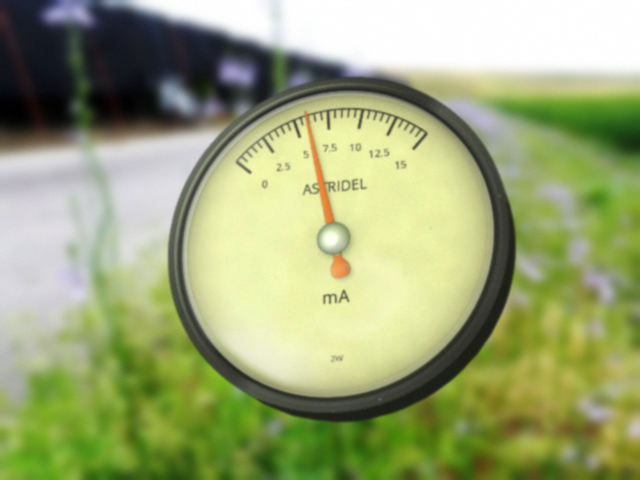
6
